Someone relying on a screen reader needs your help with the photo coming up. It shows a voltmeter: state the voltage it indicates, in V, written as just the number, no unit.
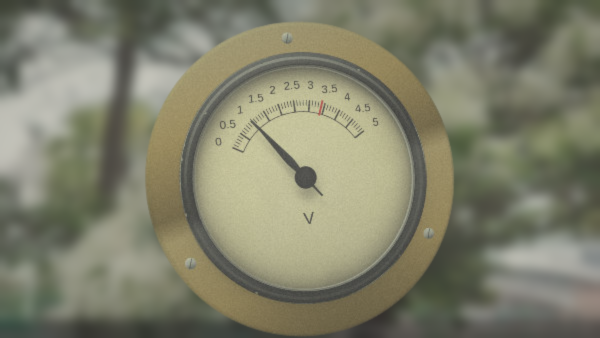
1
